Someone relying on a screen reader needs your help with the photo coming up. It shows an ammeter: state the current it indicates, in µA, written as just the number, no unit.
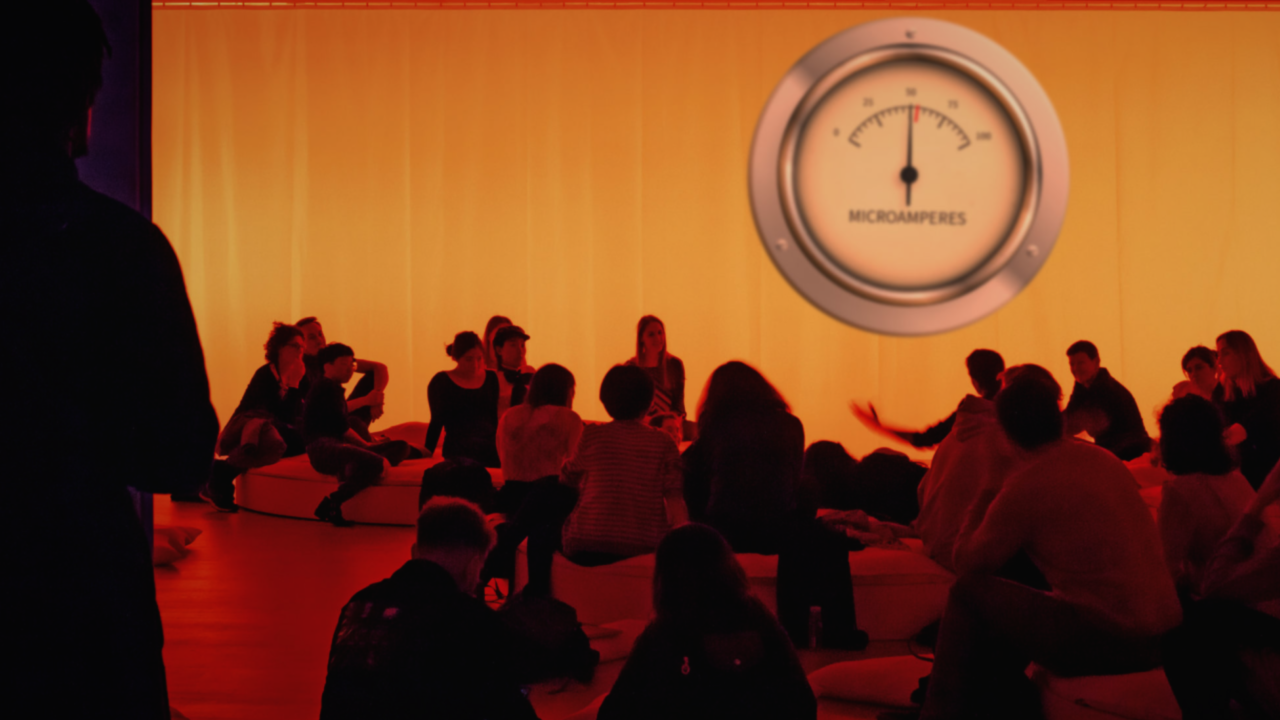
50
